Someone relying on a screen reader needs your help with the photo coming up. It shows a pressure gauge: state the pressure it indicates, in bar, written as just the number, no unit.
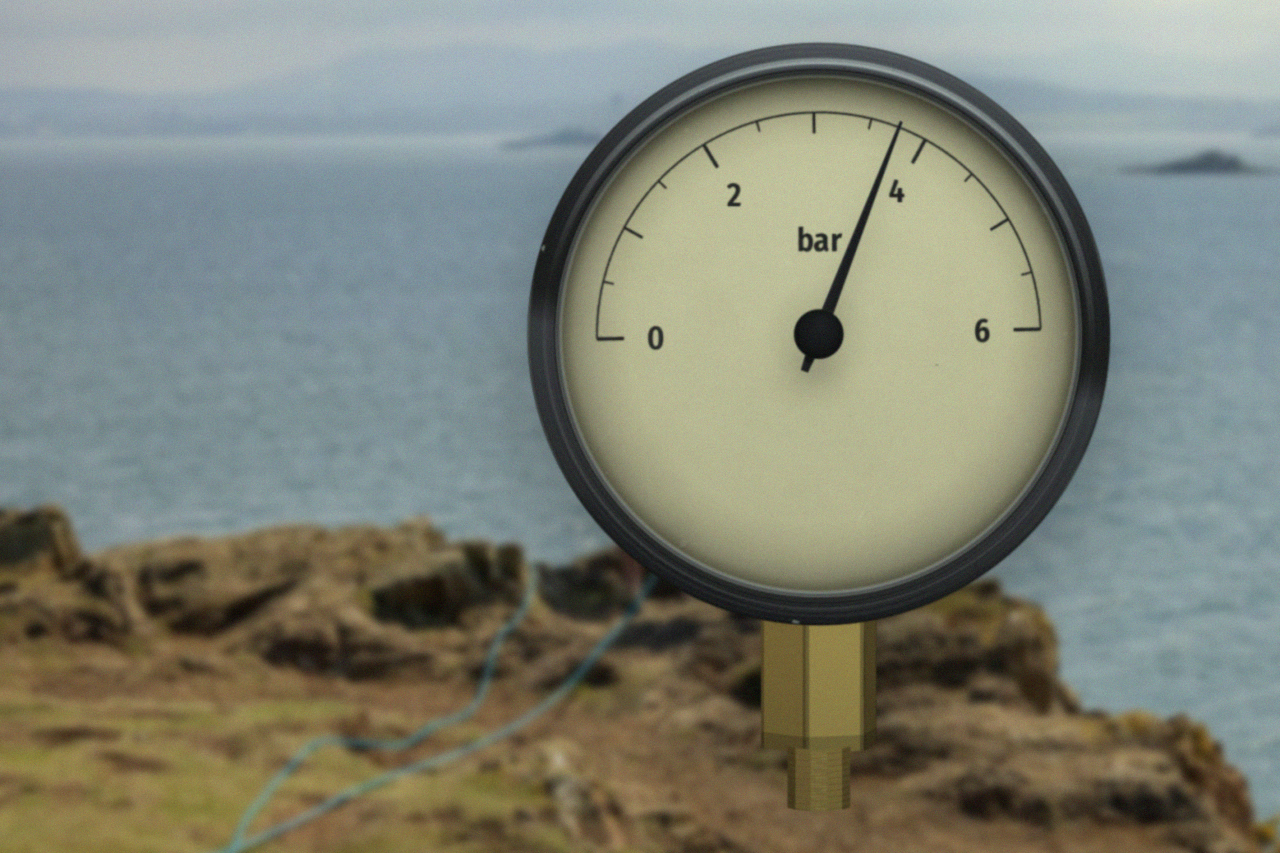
3.75
